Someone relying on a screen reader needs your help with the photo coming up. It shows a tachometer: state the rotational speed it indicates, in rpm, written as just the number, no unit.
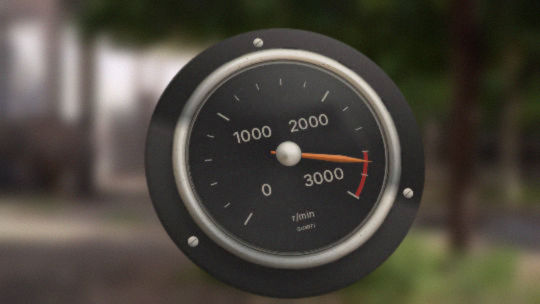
2700
